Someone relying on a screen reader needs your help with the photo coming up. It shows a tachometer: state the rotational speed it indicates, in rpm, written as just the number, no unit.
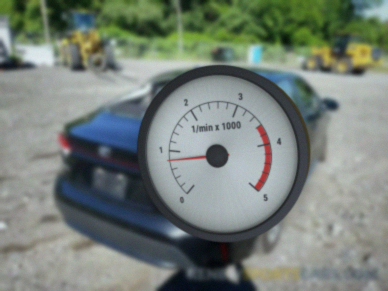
800
